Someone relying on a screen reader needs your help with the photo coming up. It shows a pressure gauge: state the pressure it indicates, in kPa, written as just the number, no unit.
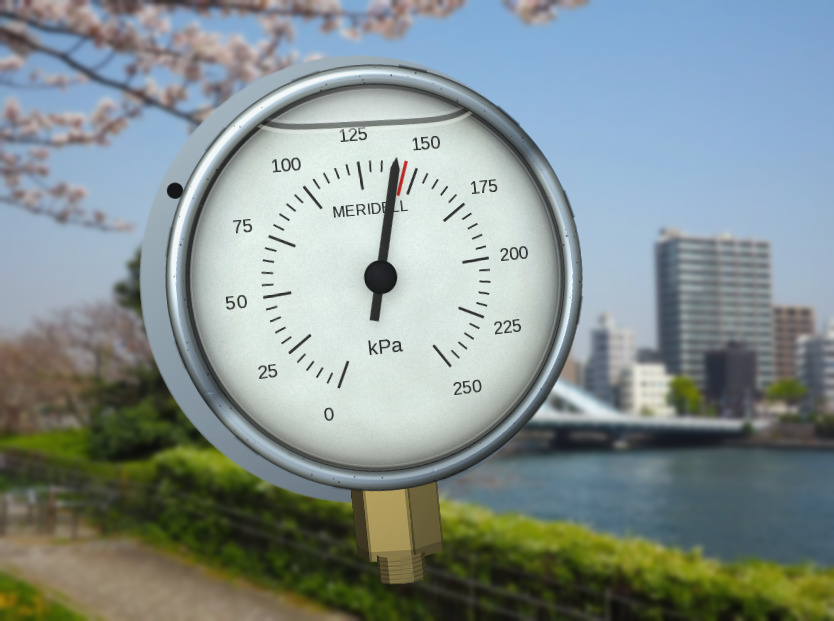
140
